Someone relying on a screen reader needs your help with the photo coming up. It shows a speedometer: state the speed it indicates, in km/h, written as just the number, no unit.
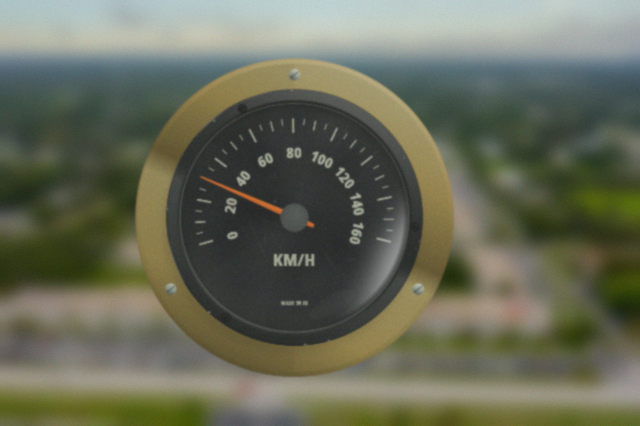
30
